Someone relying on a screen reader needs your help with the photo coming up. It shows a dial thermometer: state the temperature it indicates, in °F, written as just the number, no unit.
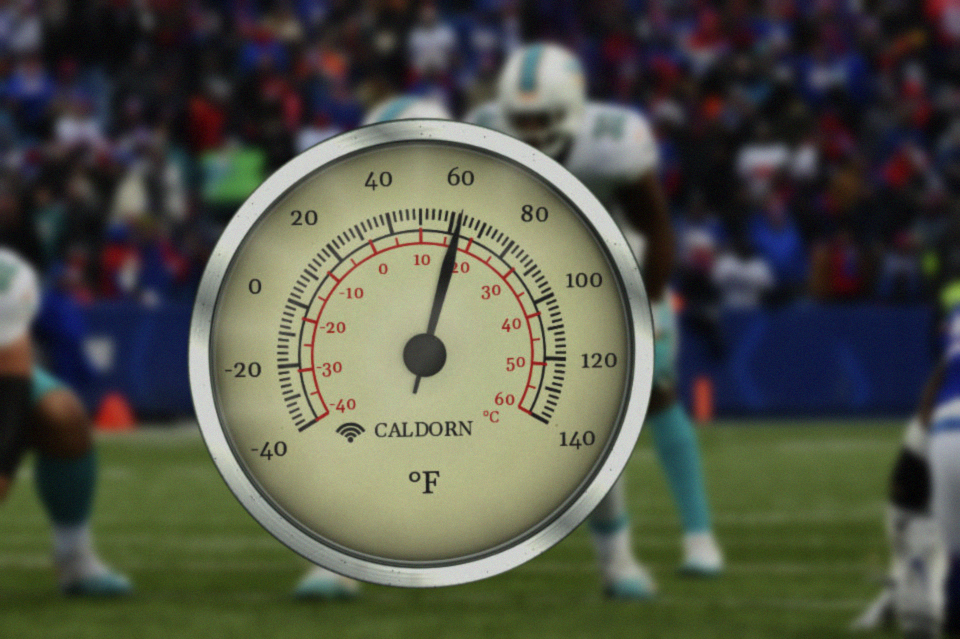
62
